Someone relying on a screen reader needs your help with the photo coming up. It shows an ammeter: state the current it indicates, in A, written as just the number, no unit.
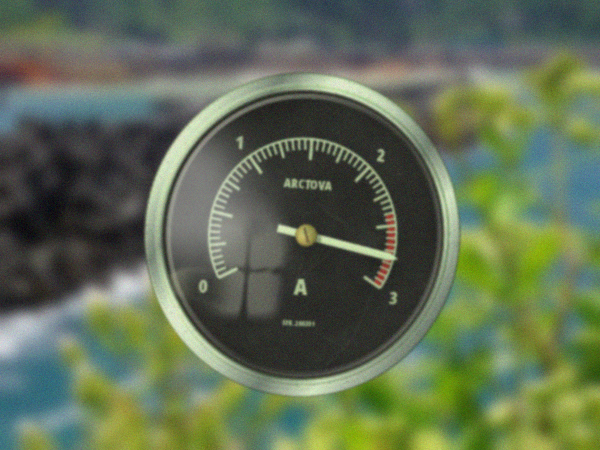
2.75
